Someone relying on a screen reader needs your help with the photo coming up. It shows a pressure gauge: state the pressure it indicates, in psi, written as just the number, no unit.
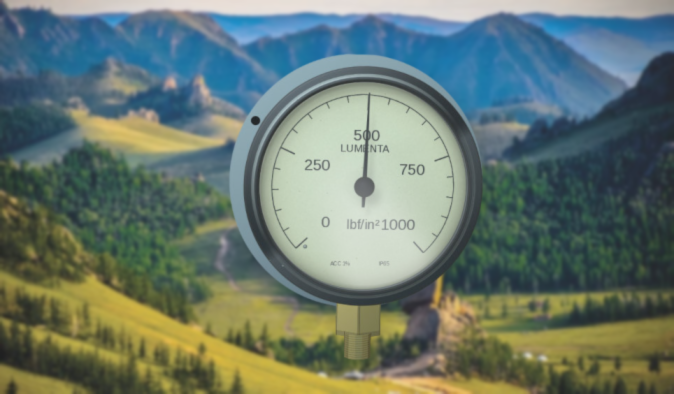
500
